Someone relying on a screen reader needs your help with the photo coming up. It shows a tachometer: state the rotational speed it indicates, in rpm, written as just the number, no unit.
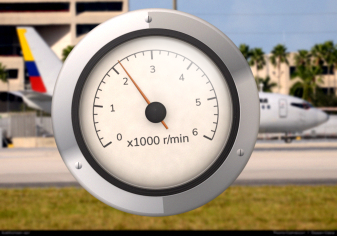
2200
